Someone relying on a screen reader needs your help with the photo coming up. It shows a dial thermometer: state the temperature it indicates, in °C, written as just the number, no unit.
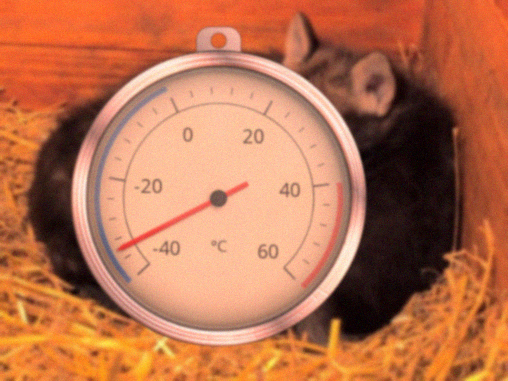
-34
